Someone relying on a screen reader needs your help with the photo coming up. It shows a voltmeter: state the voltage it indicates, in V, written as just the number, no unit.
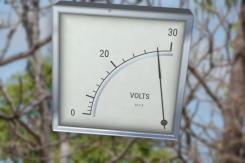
28
